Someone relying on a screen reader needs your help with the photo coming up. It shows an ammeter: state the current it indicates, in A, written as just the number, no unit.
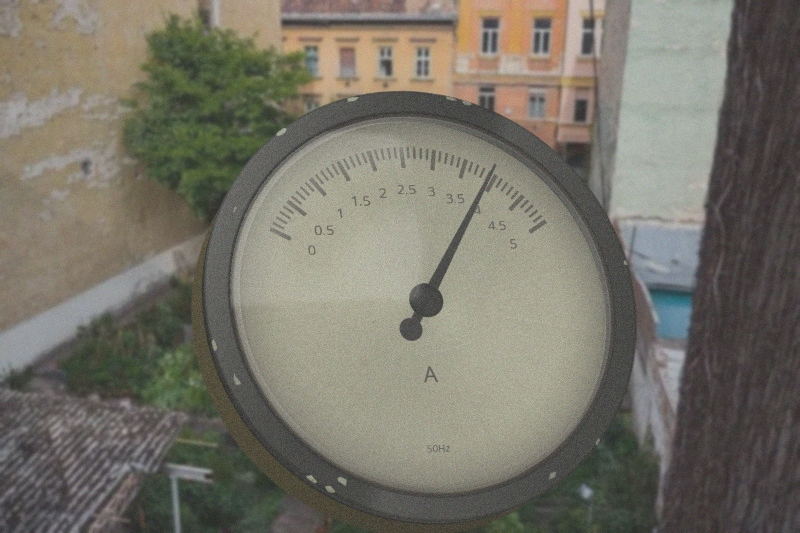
3.9
